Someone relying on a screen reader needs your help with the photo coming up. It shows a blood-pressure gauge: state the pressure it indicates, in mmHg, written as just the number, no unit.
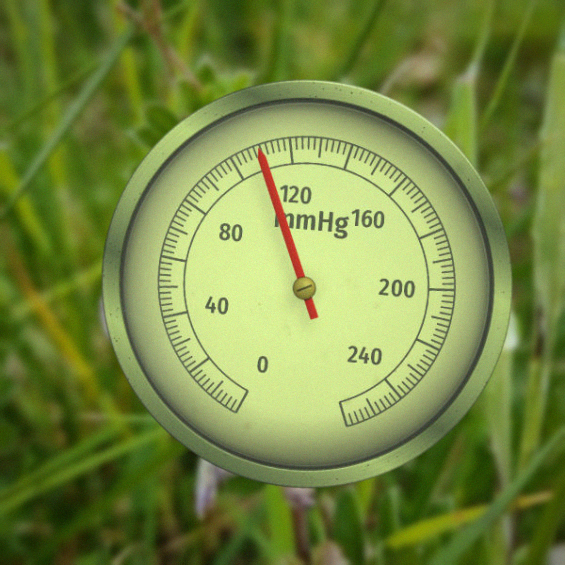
110
